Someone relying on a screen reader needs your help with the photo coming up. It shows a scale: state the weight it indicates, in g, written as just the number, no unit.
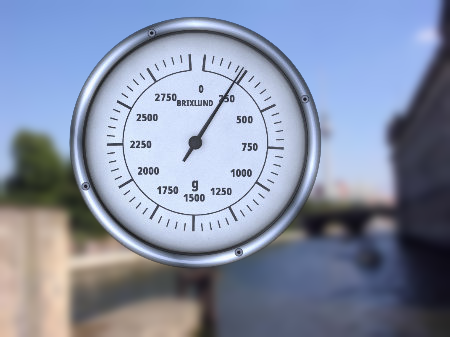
225
